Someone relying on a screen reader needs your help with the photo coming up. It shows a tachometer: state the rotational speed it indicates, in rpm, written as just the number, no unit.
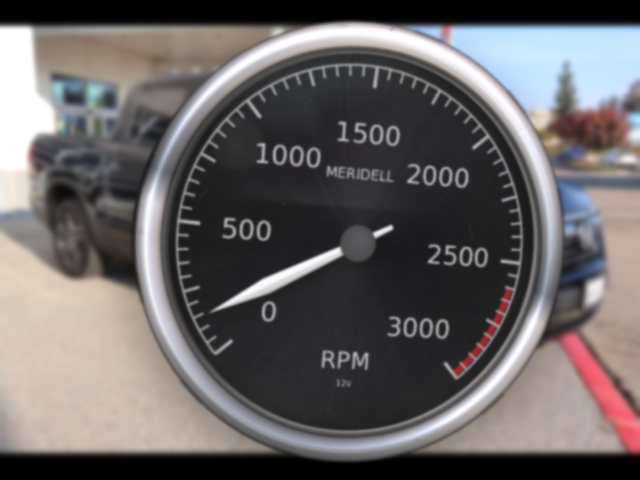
150
